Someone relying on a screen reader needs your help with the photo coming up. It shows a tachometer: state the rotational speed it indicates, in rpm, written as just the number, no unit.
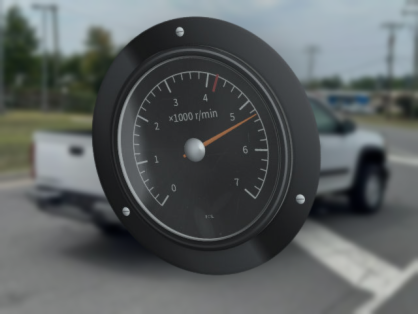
5300
